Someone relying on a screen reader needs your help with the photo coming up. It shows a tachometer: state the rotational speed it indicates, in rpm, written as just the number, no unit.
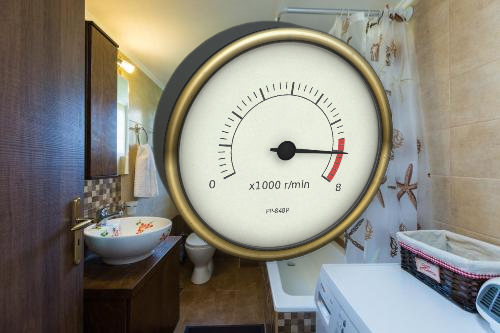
7000
